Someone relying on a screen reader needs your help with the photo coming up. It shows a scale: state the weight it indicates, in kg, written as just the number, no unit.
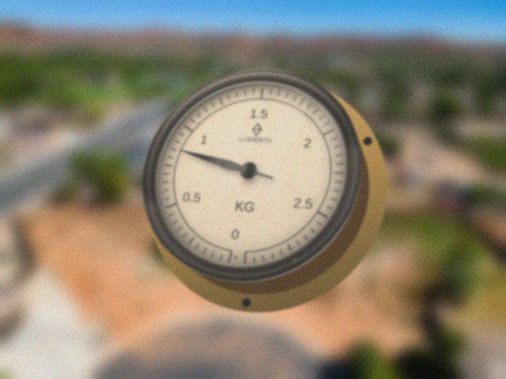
0.85
